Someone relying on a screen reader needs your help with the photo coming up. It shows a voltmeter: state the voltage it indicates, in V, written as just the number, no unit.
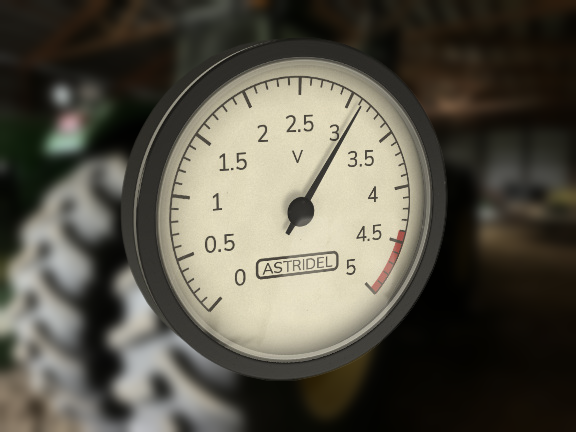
3.1
